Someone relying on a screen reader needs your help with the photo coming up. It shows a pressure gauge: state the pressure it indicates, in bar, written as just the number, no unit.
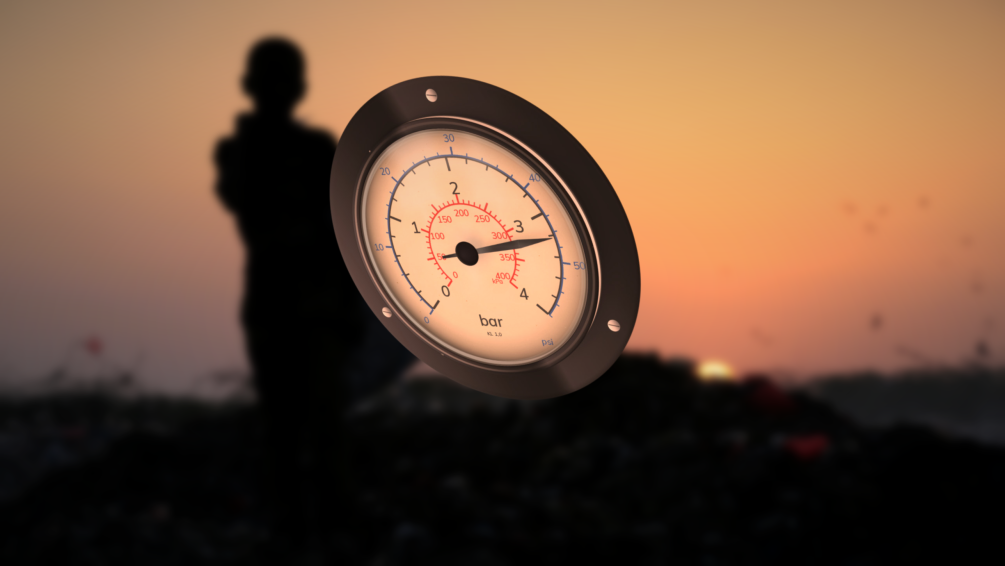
3.2
